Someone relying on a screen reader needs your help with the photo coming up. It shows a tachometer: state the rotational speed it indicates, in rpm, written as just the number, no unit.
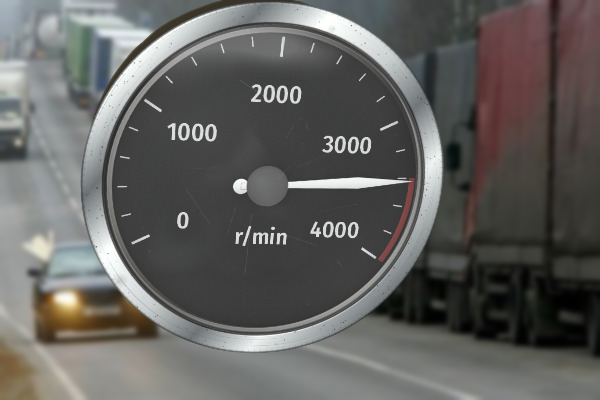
3400
